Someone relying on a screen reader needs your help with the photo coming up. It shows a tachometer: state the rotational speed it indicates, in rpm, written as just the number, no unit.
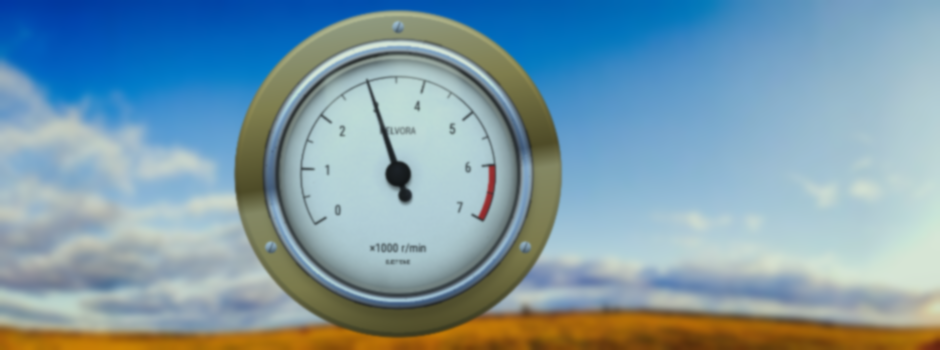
3000
